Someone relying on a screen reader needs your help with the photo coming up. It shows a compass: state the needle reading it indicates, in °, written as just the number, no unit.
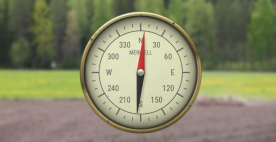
5
